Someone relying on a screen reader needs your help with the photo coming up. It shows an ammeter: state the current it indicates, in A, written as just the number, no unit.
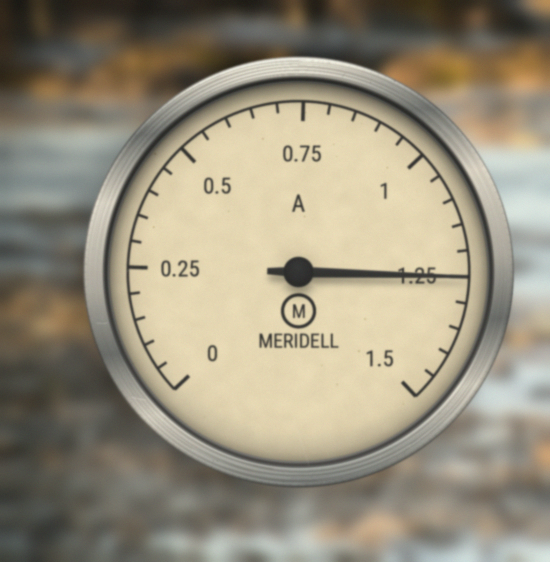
1.25
